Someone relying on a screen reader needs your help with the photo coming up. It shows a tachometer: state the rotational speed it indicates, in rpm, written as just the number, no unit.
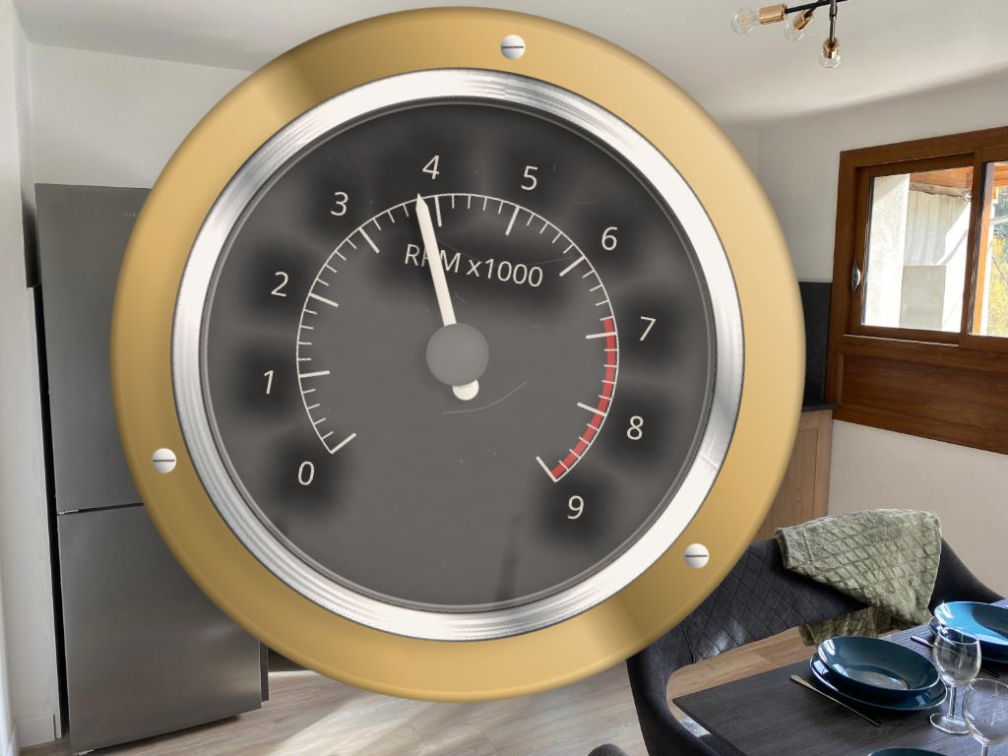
3800
